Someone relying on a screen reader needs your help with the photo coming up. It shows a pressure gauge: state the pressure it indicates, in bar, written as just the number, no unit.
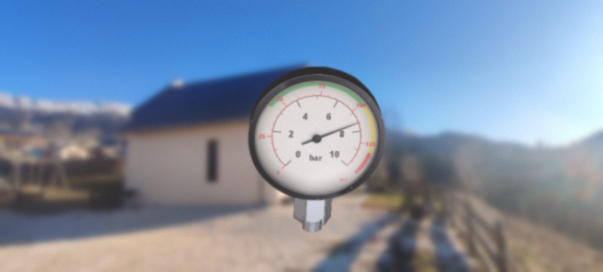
7.5
